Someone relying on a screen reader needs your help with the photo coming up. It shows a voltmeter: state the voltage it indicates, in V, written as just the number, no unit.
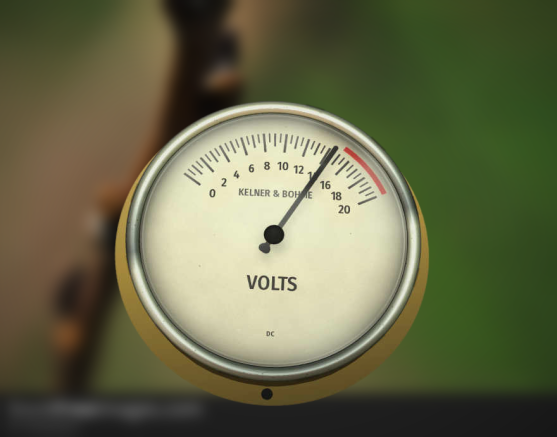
14.5
